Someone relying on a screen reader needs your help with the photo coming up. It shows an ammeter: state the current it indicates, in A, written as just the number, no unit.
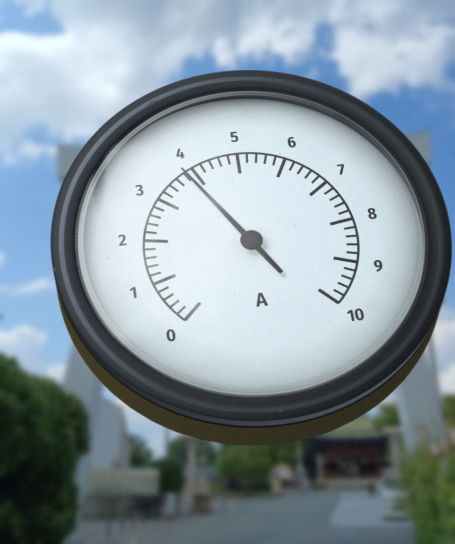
3.8
